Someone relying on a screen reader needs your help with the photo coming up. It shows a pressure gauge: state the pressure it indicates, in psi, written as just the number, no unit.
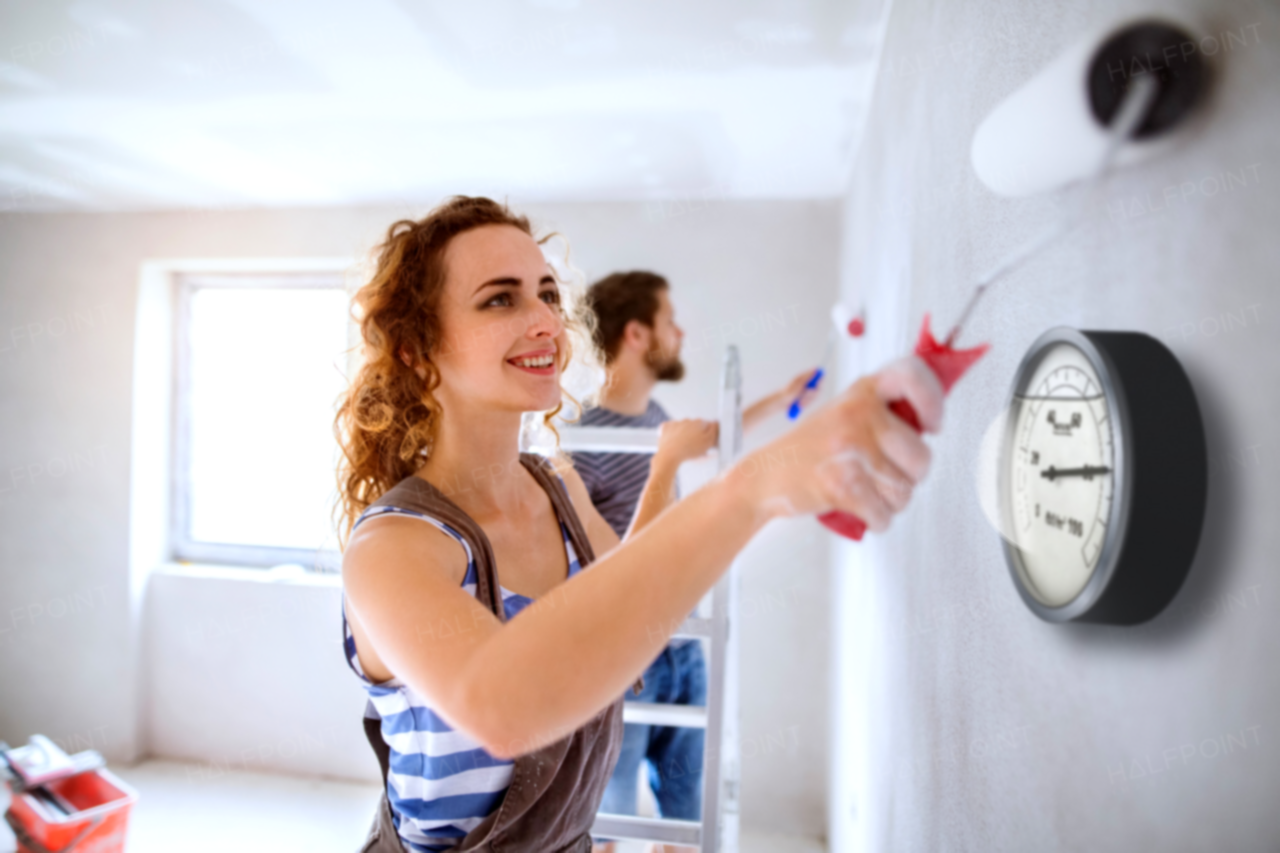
80
